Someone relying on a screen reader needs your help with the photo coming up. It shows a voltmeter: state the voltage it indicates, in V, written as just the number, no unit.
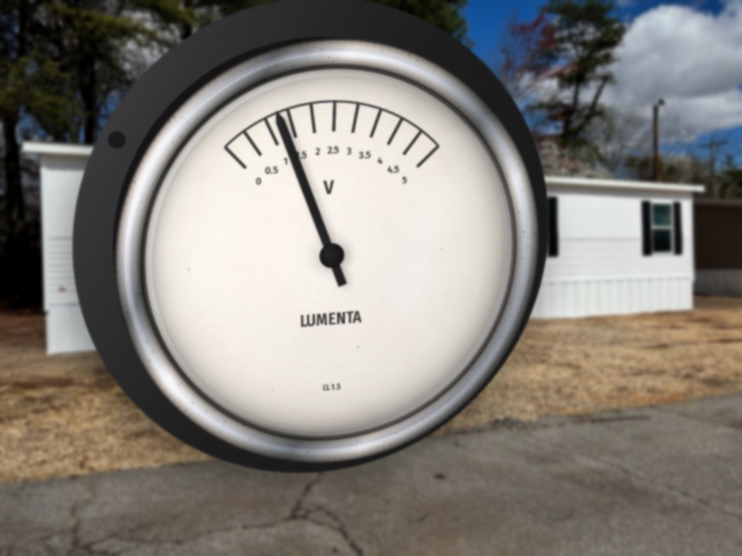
1.25
